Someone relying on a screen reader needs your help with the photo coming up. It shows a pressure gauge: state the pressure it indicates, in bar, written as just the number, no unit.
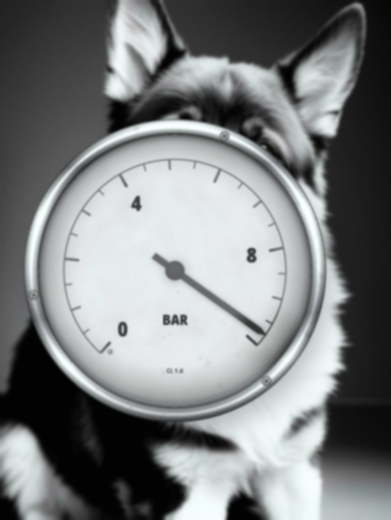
9.75
